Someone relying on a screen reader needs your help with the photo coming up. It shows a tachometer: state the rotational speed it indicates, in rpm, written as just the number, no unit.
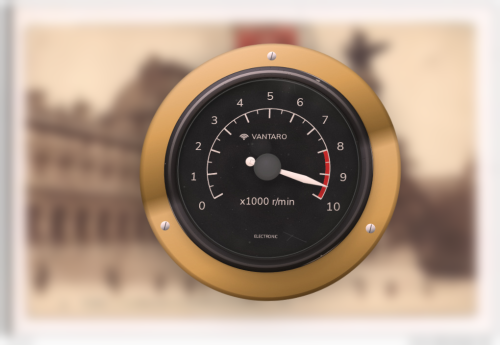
9500
